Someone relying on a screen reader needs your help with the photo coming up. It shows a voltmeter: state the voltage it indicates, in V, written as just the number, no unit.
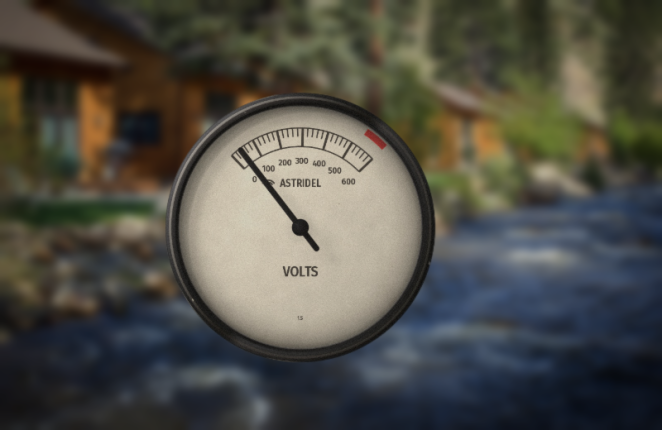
40
